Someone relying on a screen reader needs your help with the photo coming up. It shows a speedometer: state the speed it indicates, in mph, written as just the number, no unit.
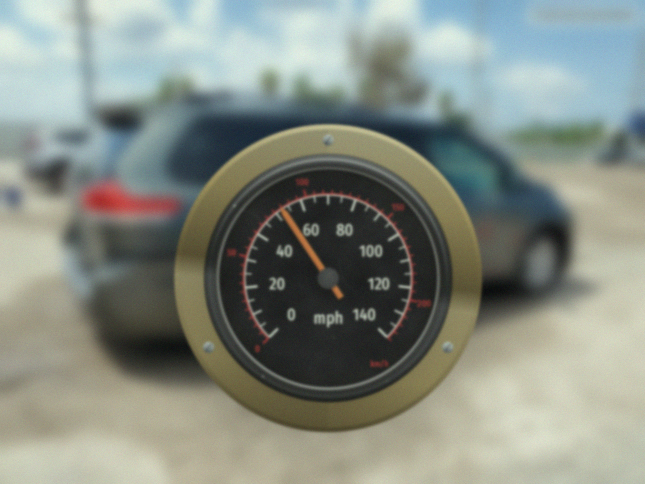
52.5
